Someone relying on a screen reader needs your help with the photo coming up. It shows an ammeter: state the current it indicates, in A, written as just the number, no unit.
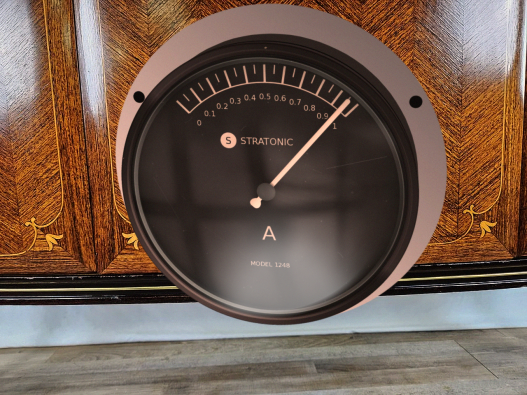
0.95
